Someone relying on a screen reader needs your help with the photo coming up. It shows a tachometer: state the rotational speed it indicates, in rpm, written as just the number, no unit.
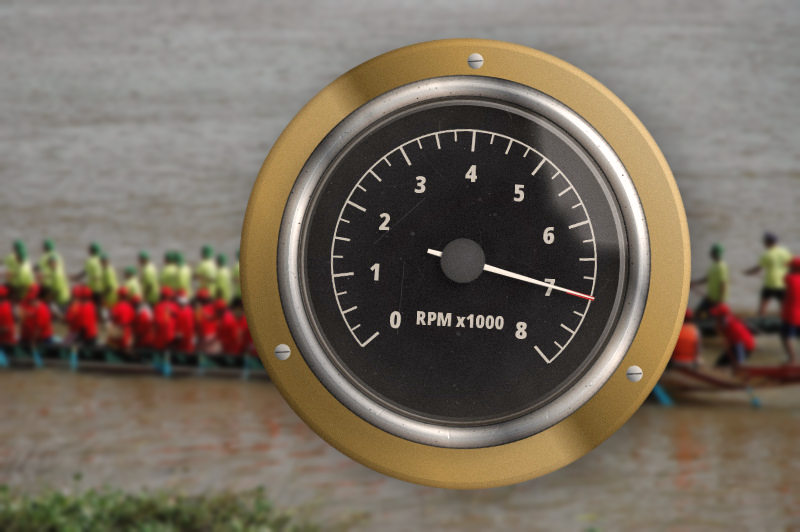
7000
